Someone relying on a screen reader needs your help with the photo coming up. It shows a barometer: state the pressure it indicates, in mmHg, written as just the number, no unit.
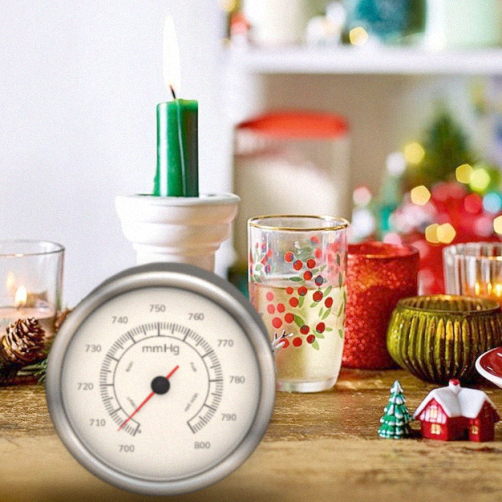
705
